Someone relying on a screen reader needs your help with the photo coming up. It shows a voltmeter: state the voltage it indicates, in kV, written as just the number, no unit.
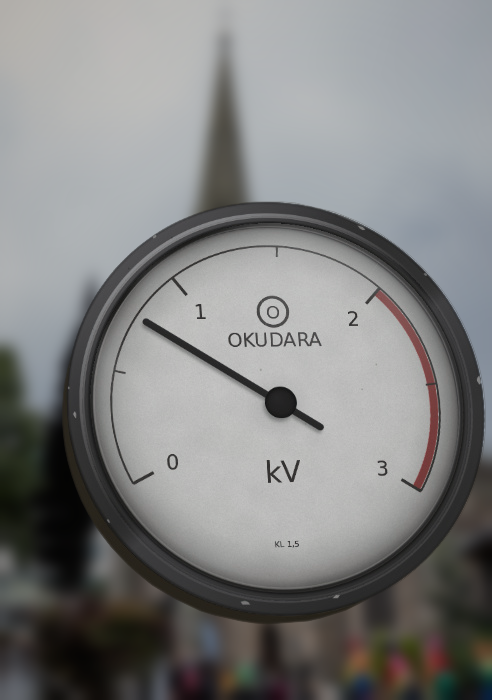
0.75
